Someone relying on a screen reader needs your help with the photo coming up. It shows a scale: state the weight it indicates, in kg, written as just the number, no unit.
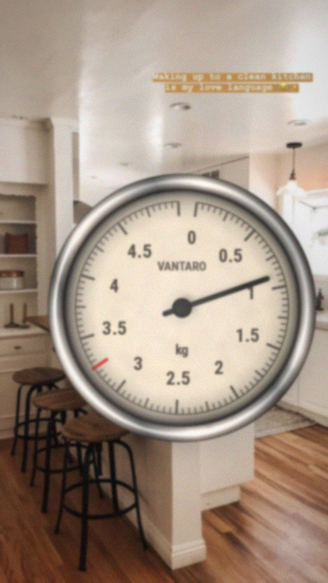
0.9
